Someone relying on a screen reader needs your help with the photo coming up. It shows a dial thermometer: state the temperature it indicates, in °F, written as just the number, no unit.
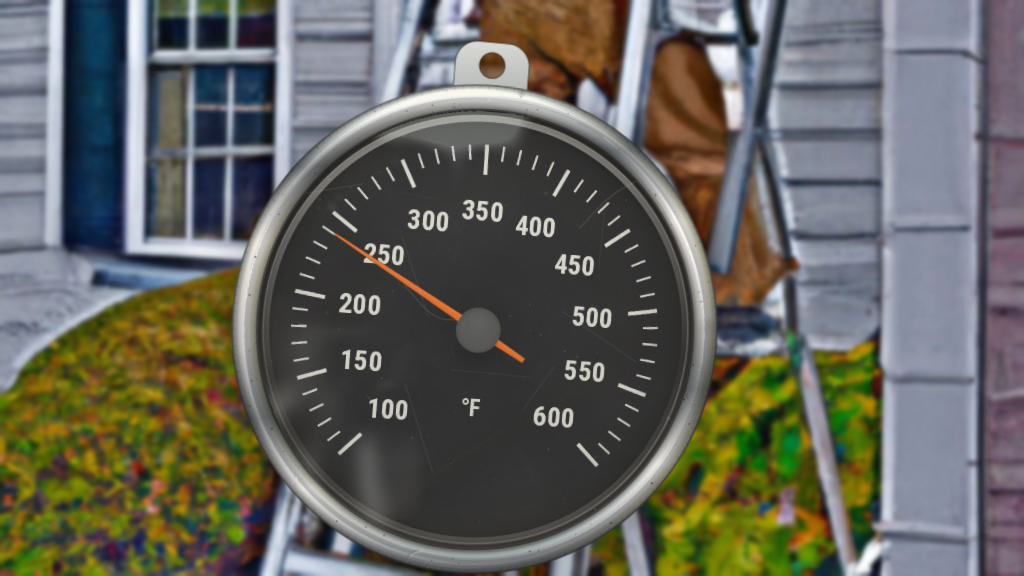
240
